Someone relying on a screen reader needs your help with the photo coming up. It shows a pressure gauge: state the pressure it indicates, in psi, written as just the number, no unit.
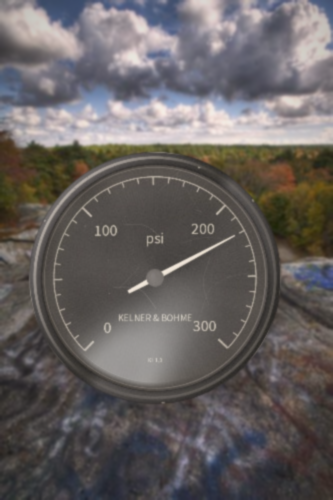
220
